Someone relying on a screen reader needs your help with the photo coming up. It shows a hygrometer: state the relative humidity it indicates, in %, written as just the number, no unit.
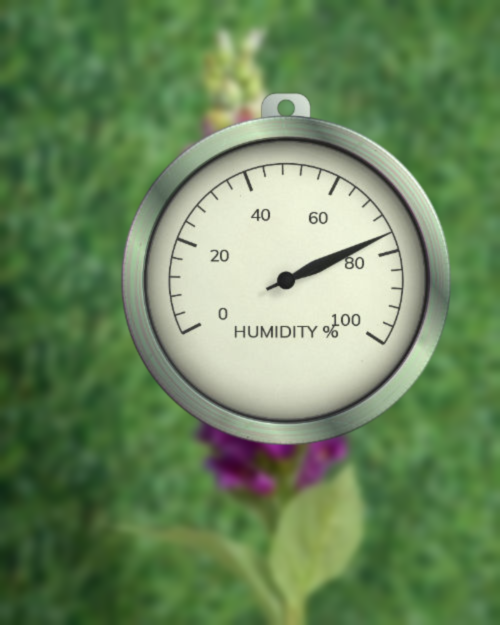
76
